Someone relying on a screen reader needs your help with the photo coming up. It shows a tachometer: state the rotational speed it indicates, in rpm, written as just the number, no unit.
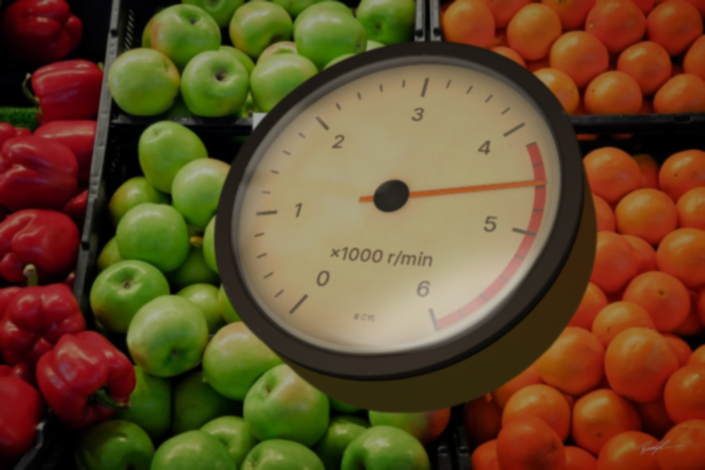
4600
